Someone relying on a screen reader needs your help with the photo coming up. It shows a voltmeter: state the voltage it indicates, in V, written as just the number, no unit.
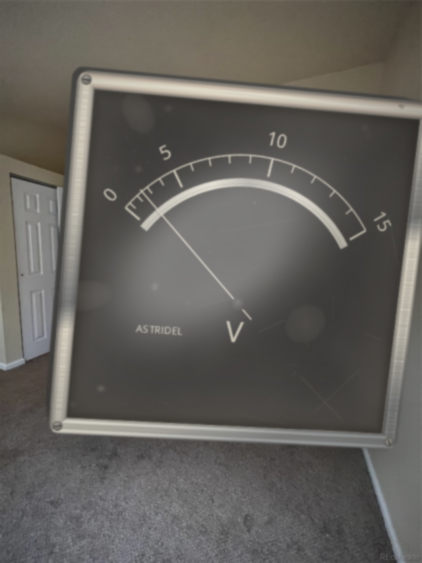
2.5
